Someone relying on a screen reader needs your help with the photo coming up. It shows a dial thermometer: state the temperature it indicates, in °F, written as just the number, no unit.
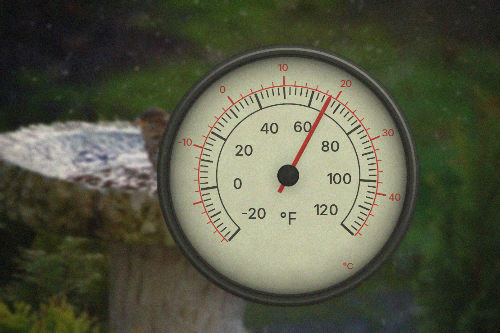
66
